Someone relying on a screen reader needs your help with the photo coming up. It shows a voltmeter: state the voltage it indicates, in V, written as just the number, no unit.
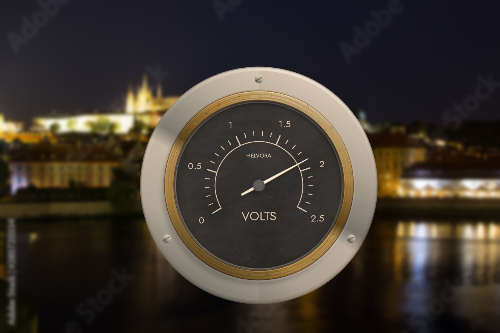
1.9
